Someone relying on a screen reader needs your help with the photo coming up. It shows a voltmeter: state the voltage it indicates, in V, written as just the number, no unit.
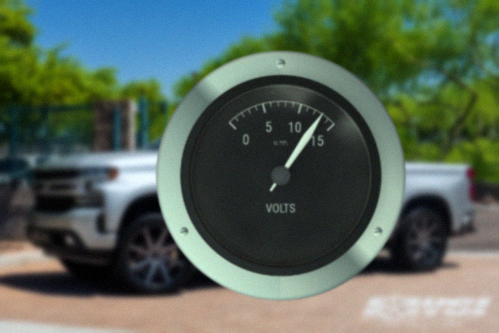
13
